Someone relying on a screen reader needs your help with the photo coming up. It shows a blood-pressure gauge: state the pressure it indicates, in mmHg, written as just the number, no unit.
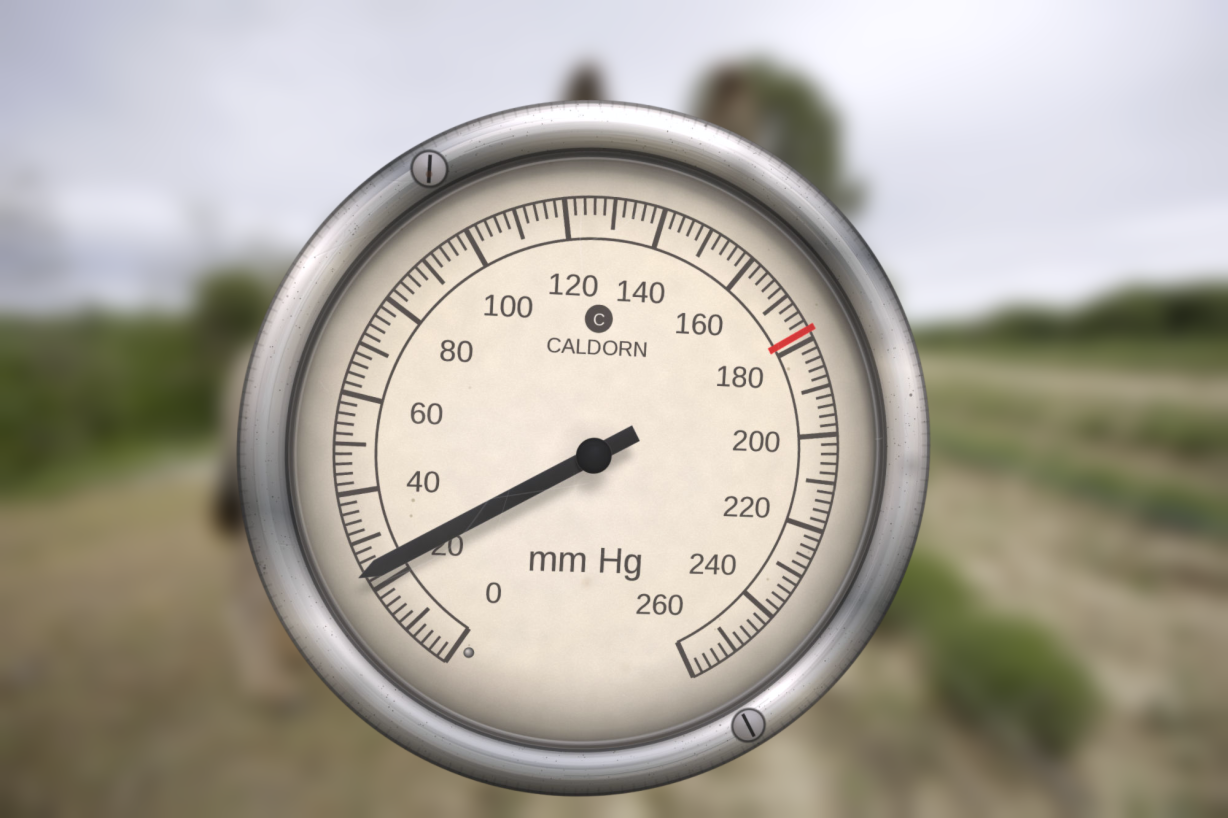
24
